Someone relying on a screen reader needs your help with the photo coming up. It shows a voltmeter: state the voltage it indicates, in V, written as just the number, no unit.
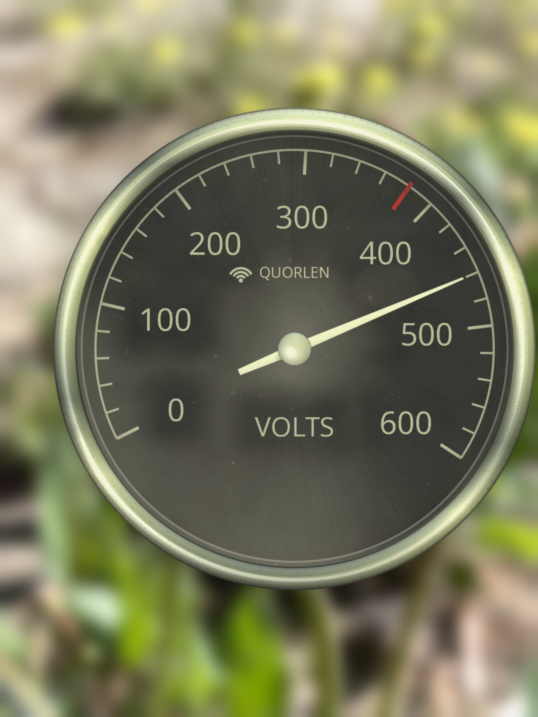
460
